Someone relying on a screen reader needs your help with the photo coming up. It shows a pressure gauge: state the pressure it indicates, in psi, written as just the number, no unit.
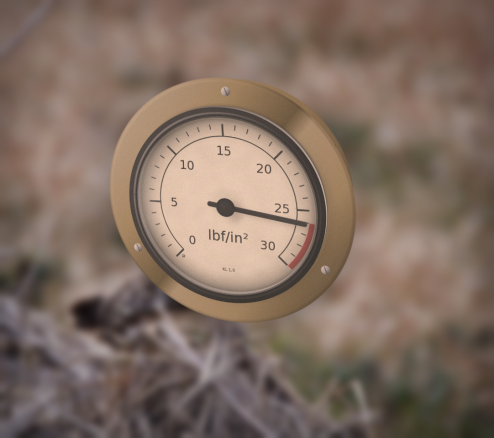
26
